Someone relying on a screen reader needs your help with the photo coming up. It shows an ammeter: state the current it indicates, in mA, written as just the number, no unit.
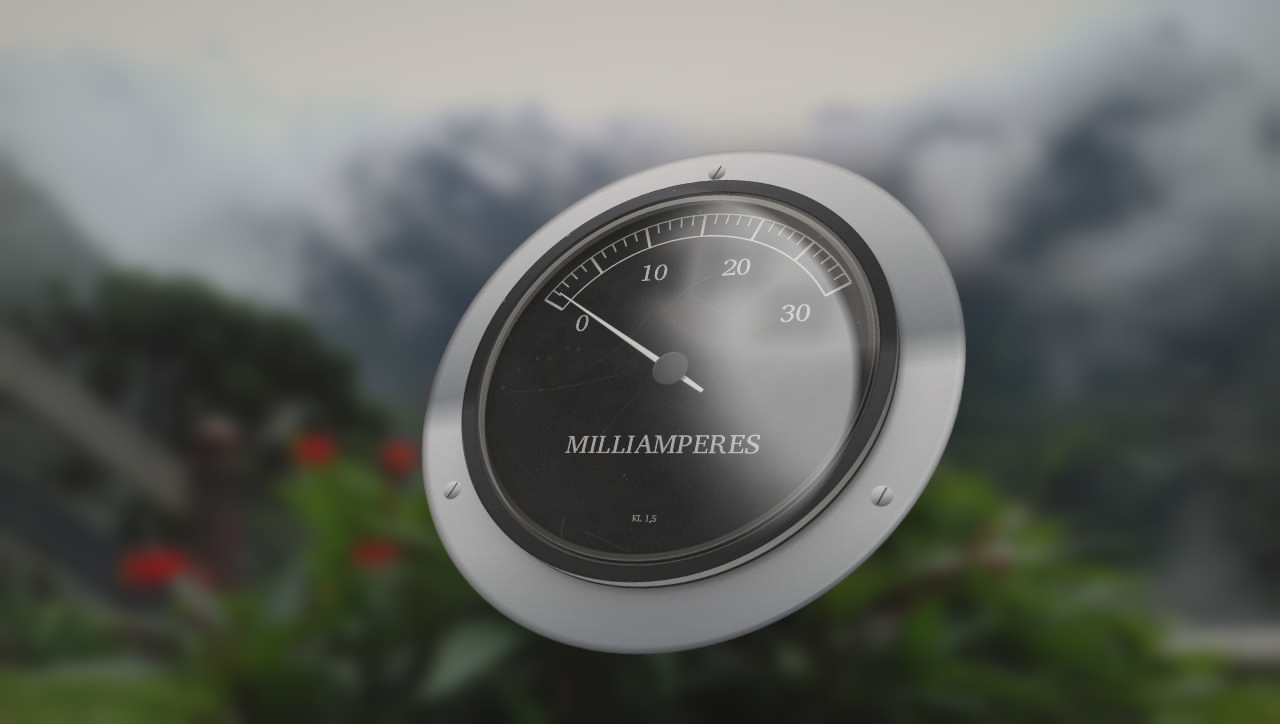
1
